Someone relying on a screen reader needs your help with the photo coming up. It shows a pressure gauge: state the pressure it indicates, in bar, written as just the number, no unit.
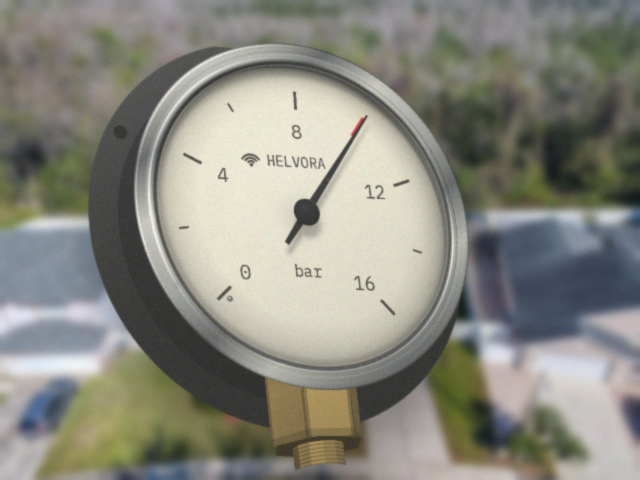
10
